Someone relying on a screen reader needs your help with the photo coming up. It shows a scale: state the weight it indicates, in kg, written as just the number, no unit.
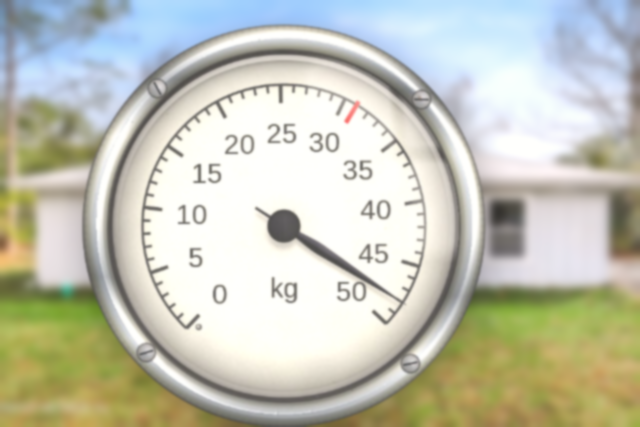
48
